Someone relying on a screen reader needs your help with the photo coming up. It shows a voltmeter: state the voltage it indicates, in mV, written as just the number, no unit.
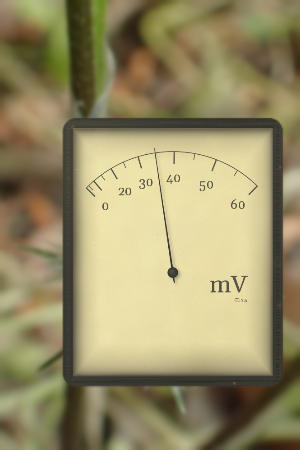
35
